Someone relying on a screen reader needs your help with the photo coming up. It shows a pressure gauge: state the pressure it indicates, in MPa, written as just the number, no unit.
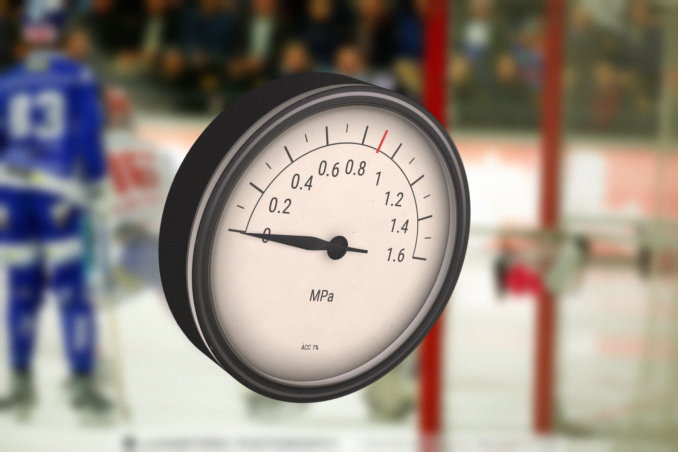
0
